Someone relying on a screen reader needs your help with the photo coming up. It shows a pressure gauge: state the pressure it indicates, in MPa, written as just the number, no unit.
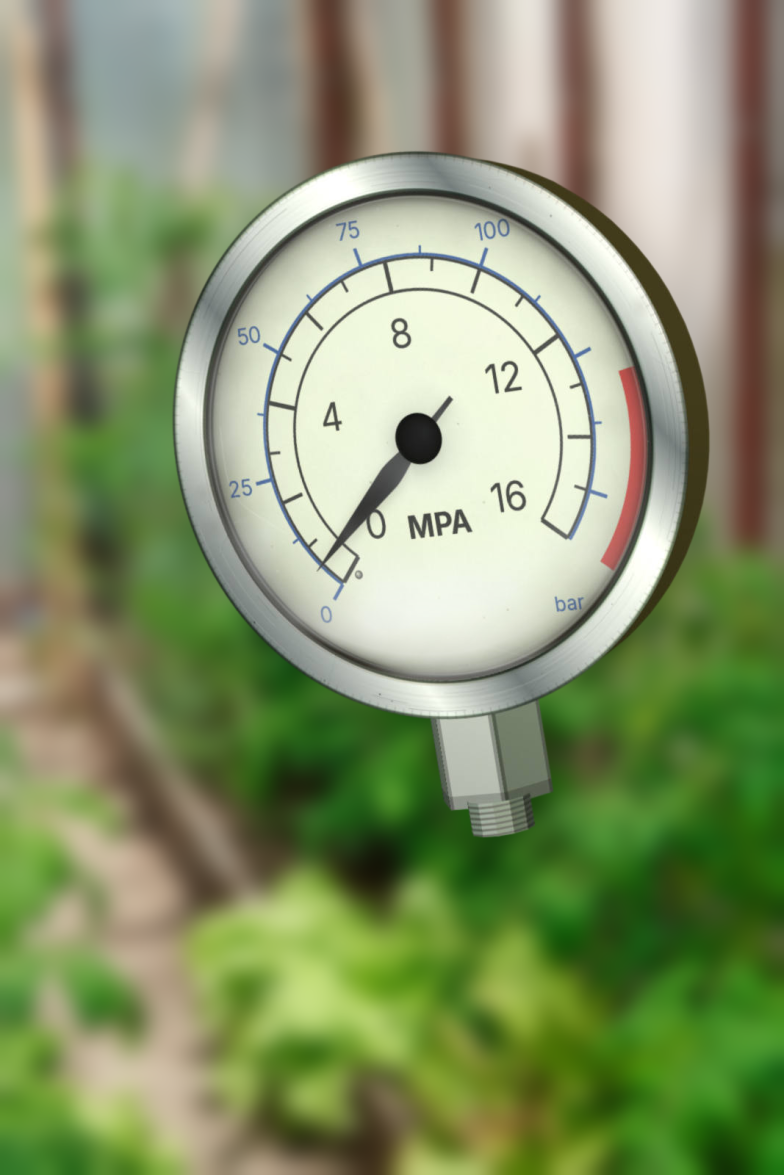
0.5
